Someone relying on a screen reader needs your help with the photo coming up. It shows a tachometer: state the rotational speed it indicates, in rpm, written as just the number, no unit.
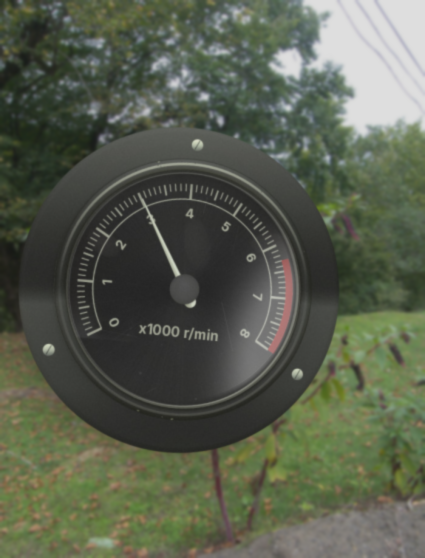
3000
